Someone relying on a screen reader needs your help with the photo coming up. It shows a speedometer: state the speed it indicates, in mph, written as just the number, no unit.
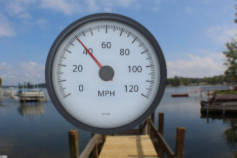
40
